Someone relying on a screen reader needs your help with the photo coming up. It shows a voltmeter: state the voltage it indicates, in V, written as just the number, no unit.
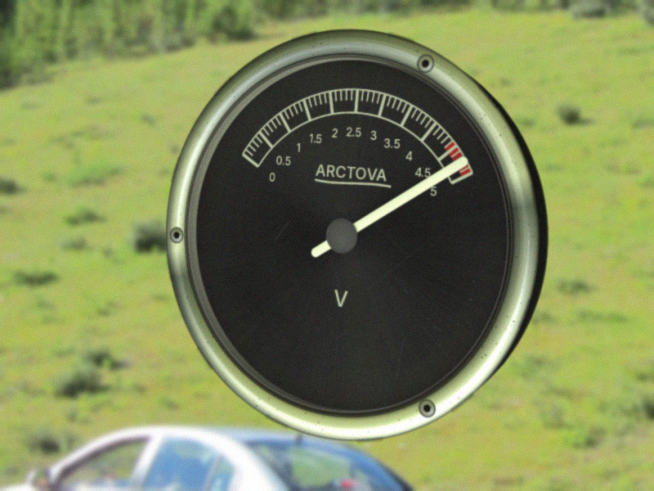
4.8
